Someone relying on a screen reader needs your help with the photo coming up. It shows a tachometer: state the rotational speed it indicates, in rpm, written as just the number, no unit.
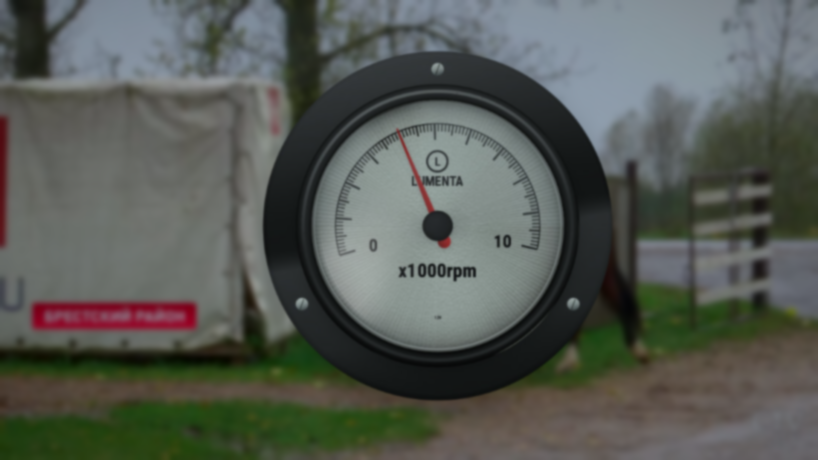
4000
